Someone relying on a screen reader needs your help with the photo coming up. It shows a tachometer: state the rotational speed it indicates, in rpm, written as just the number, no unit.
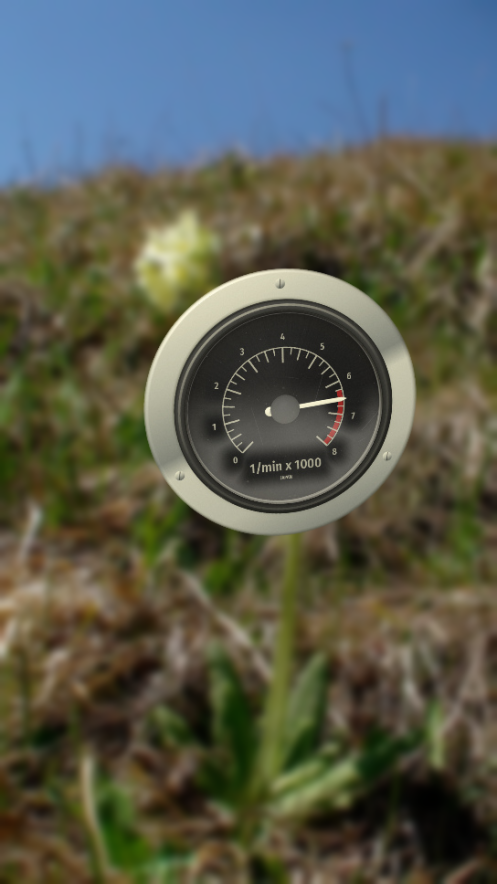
6500
